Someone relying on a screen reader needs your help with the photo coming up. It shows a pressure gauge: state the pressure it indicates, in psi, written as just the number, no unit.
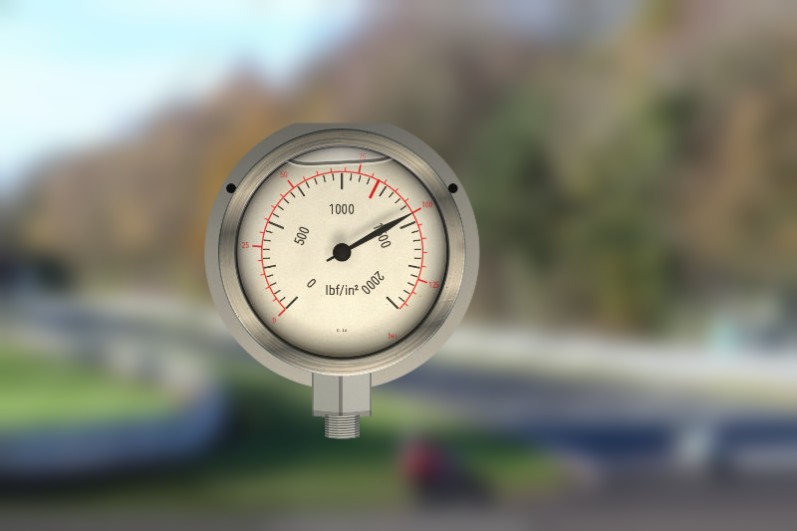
1450
